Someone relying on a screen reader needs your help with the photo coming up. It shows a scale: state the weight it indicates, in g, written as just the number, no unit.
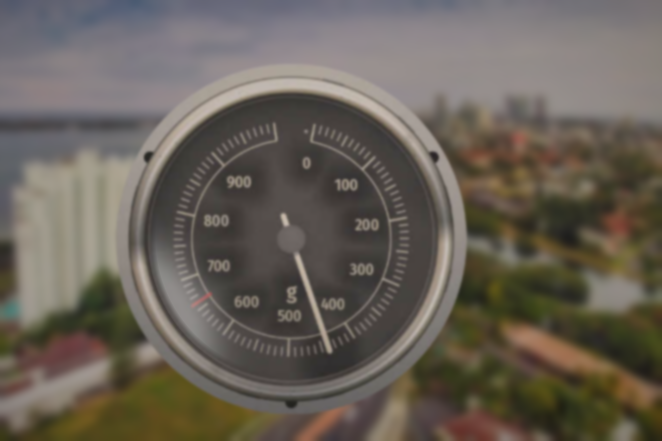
440
